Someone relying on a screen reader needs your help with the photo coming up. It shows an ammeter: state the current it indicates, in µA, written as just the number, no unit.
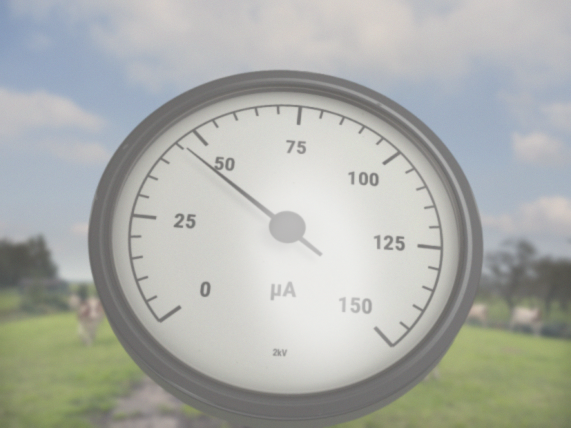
45
